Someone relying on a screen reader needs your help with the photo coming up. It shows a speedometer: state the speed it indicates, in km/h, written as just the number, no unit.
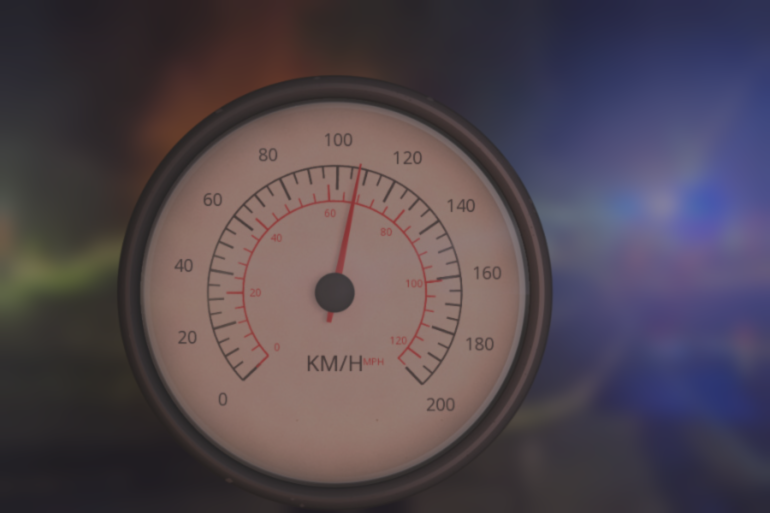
107.5
